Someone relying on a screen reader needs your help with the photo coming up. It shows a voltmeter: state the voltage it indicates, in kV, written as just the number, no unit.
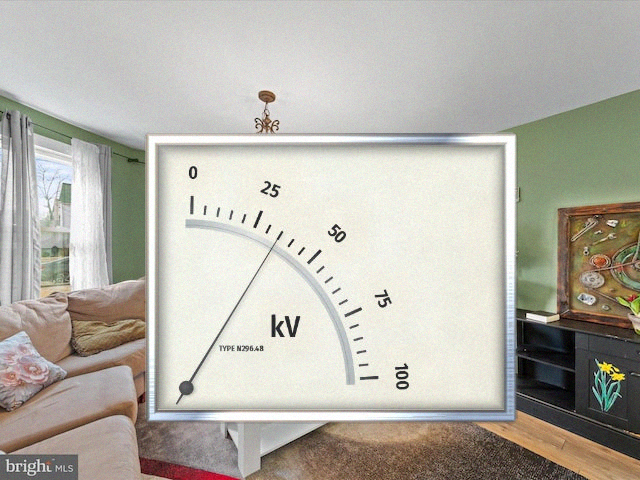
35
